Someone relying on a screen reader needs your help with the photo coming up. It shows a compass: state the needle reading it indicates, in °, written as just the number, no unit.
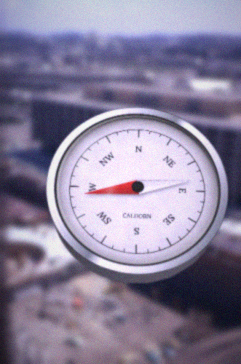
260
